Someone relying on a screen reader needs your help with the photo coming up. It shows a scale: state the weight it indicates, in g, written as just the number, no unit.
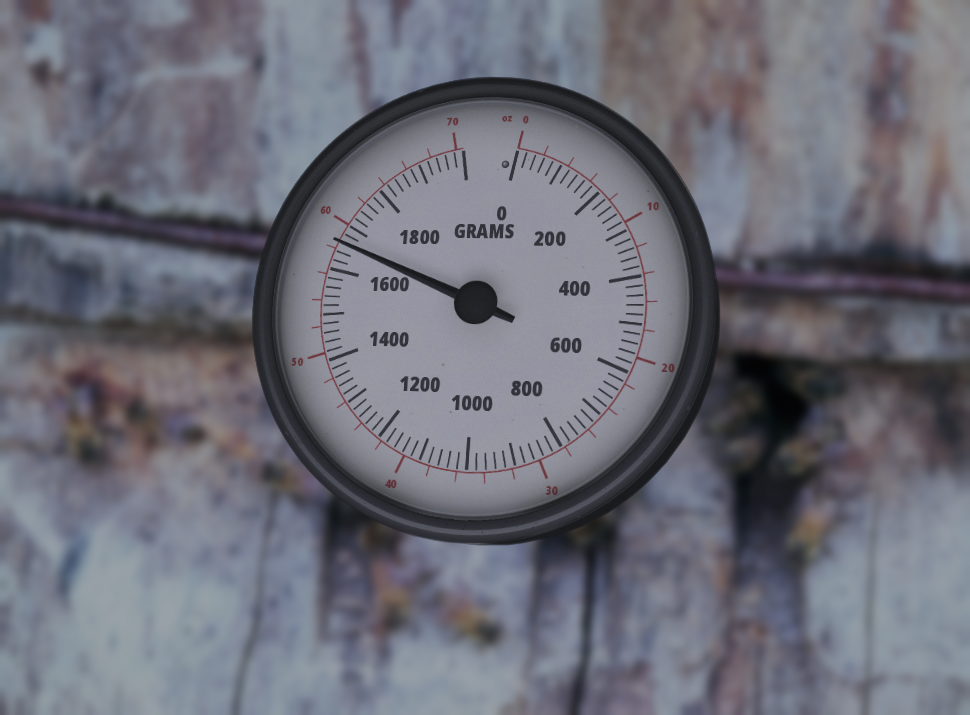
1660
